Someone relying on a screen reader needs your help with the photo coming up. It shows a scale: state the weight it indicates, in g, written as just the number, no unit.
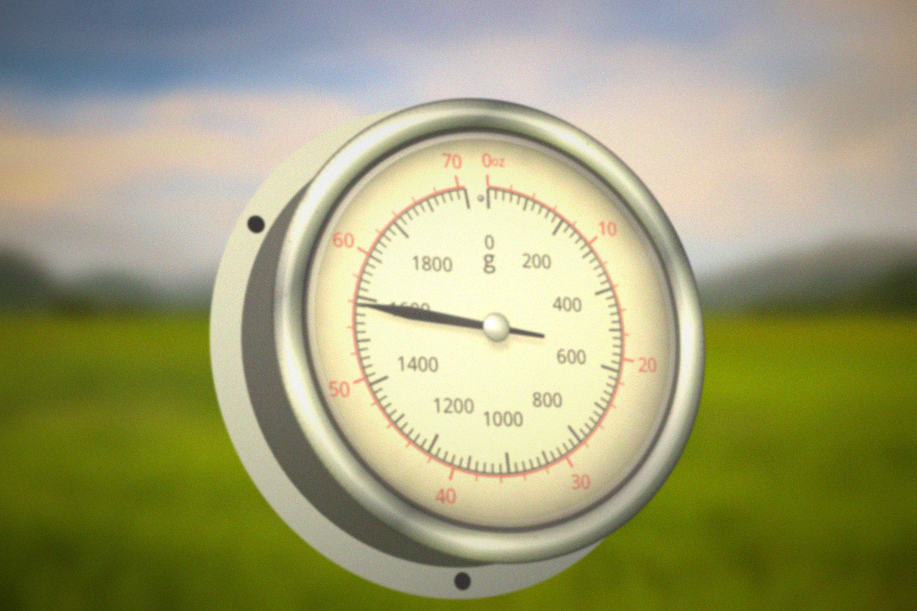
1580
